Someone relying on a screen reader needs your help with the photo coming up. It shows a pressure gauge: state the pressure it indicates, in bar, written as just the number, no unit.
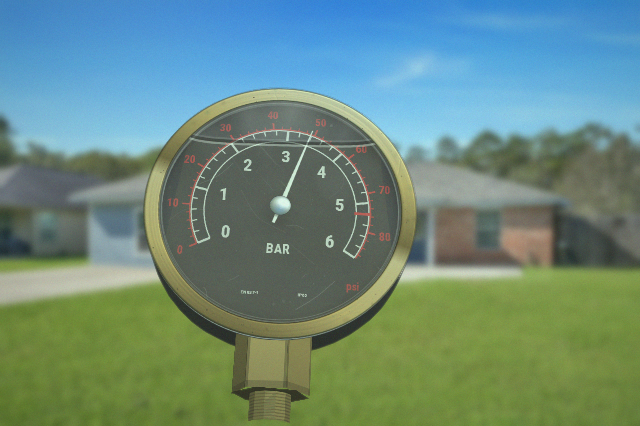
3.4
